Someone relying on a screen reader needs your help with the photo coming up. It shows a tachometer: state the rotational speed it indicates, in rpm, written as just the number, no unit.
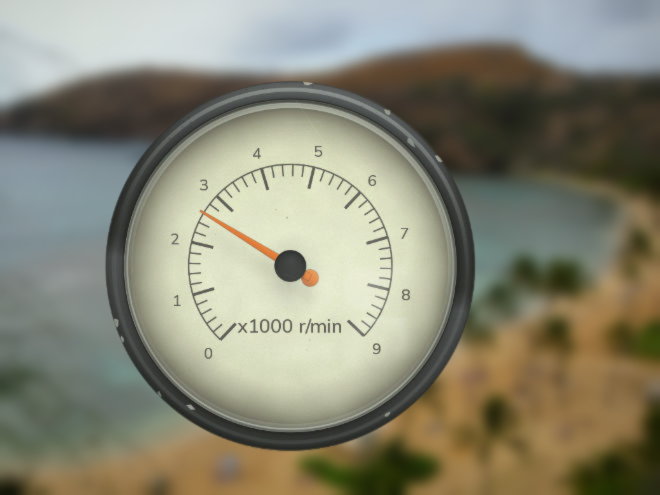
2600
